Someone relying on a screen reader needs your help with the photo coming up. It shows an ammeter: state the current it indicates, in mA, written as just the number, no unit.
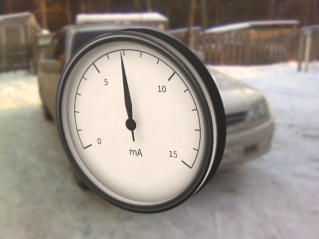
7
